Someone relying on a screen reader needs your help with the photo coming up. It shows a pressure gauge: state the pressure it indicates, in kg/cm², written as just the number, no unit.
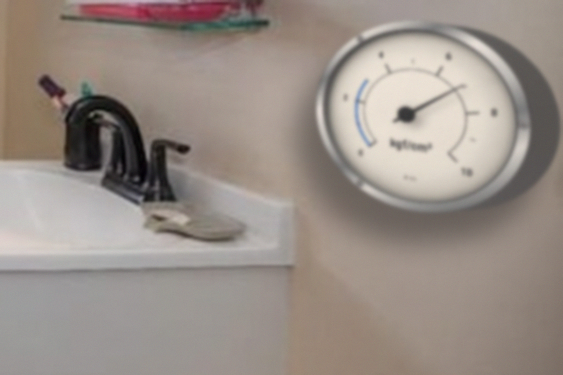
7
